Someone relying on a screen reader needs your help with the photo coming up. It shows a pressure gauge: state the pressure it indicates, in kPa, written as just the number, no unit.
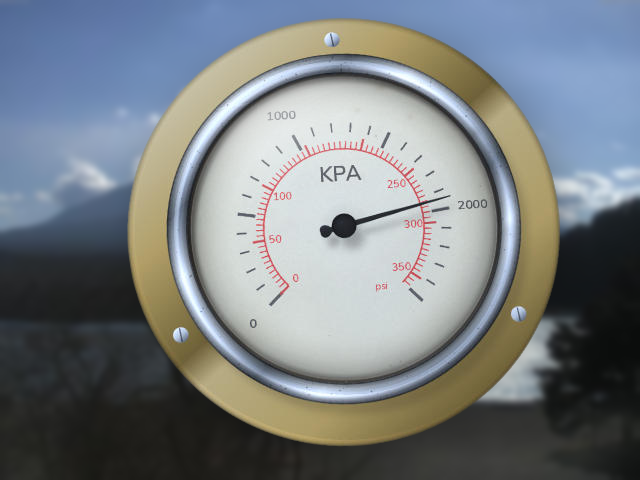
1950
